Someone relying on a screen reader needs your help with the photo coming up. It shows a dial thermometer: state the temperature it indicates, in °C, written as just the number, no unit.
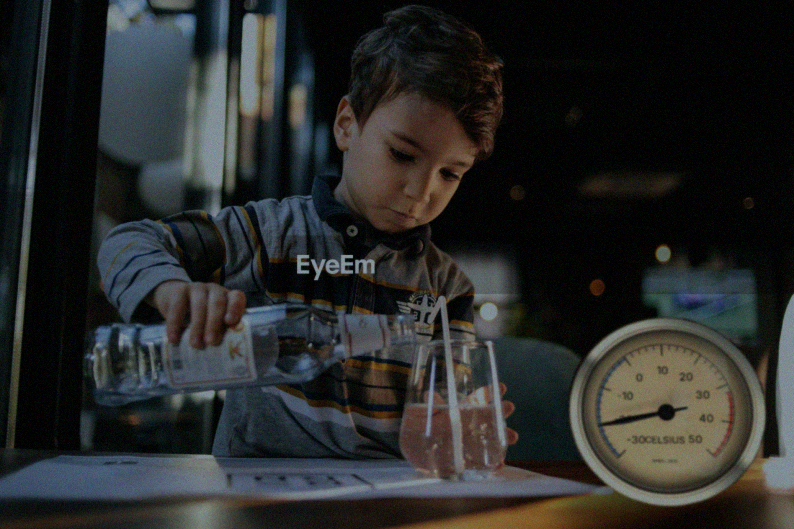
-20
